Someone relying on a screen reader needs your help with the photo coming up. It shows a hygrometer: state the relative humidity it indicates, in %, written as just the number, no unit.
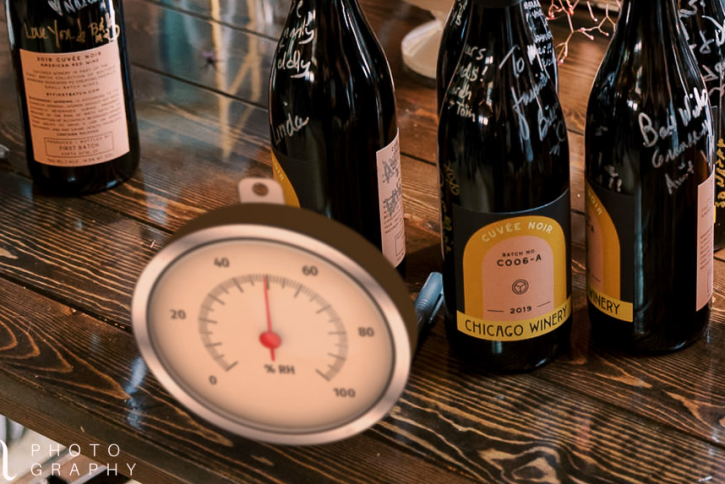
50
